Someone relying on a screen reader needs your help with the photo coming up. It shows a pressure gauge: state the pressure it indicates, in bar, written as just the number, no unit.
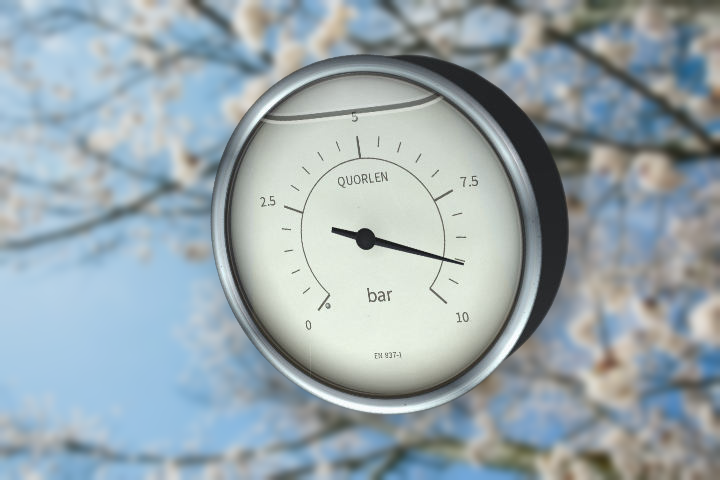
9
